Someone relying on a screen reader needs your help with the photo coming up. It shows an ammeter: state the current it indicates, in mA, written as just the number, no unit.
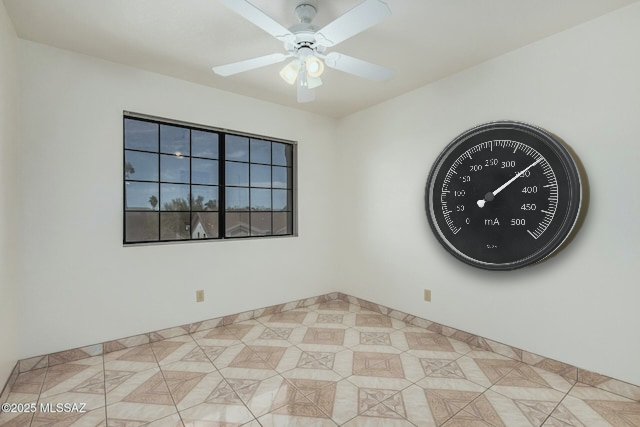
350
